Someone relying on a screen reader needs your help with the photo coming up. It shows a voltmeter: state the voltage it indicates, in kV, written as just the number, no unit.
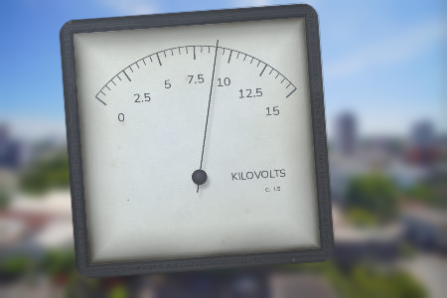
9
